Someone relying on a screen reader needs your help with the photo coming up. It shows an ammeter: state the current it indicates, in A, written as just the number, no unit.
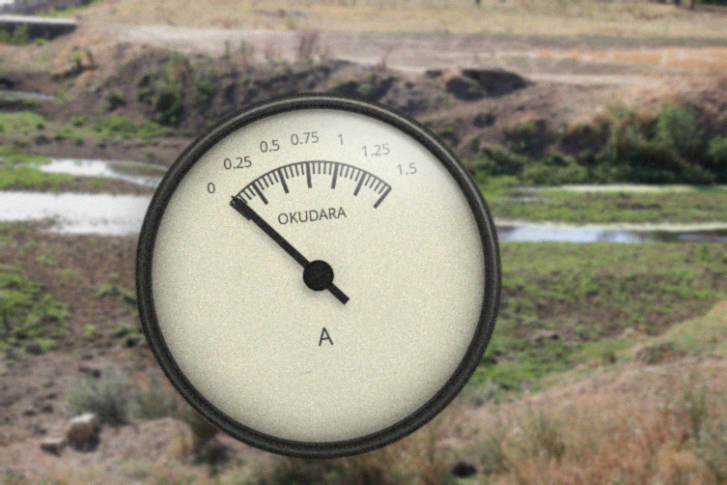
0.05
